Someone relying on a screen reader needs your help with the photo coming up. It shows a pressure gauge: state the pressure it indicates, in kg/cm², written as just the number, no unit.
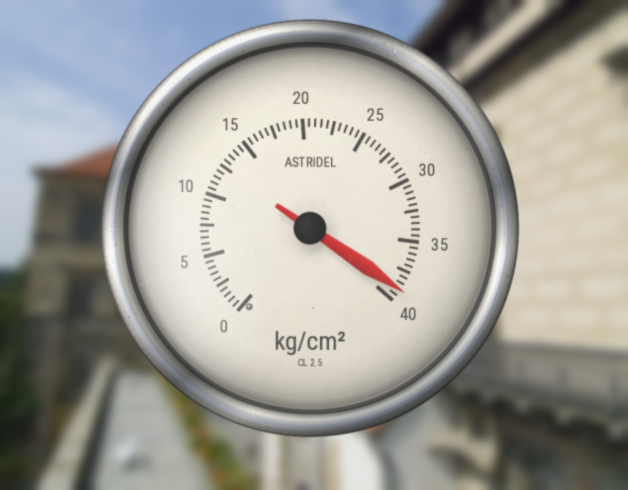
39
